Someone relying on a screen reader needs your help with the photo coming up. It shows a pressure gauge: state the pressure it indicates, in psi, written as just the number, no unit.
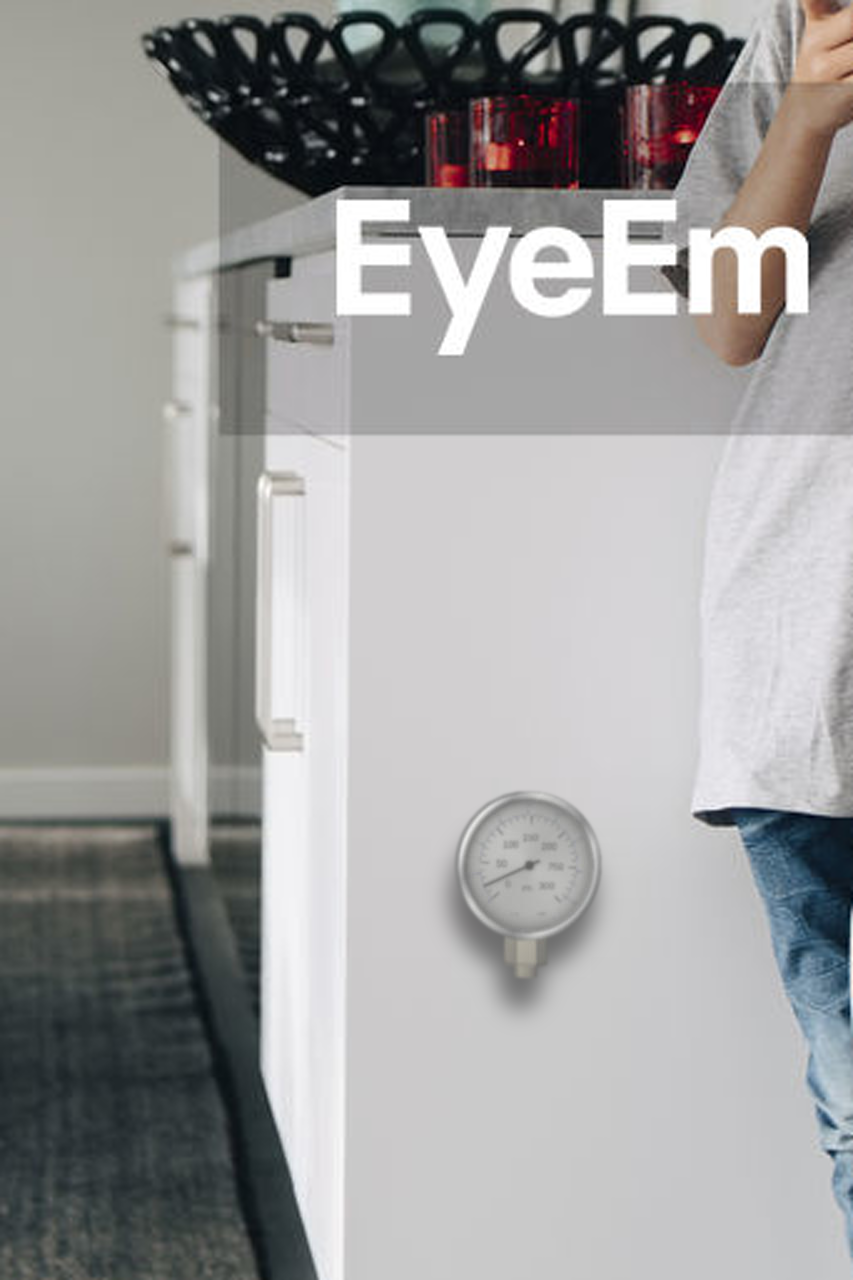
20
